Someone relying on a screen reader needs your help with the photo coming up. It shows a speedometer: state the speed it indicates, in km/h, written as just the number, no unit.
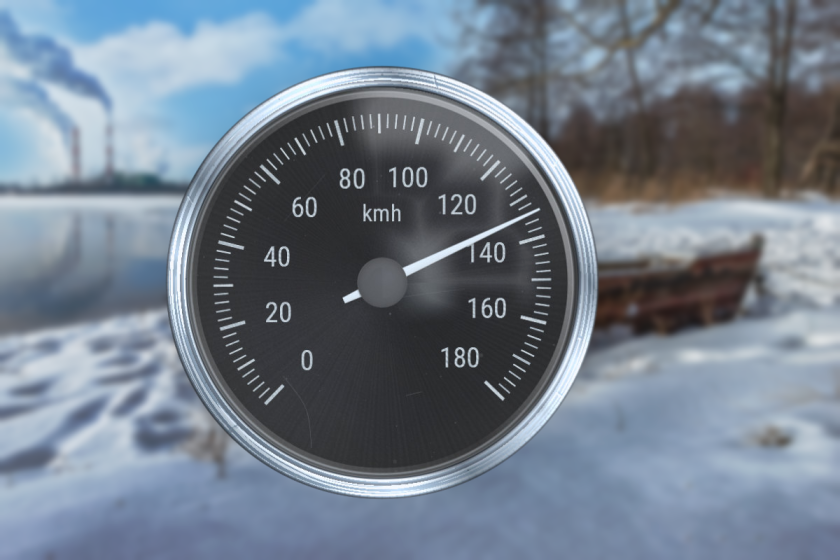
134
